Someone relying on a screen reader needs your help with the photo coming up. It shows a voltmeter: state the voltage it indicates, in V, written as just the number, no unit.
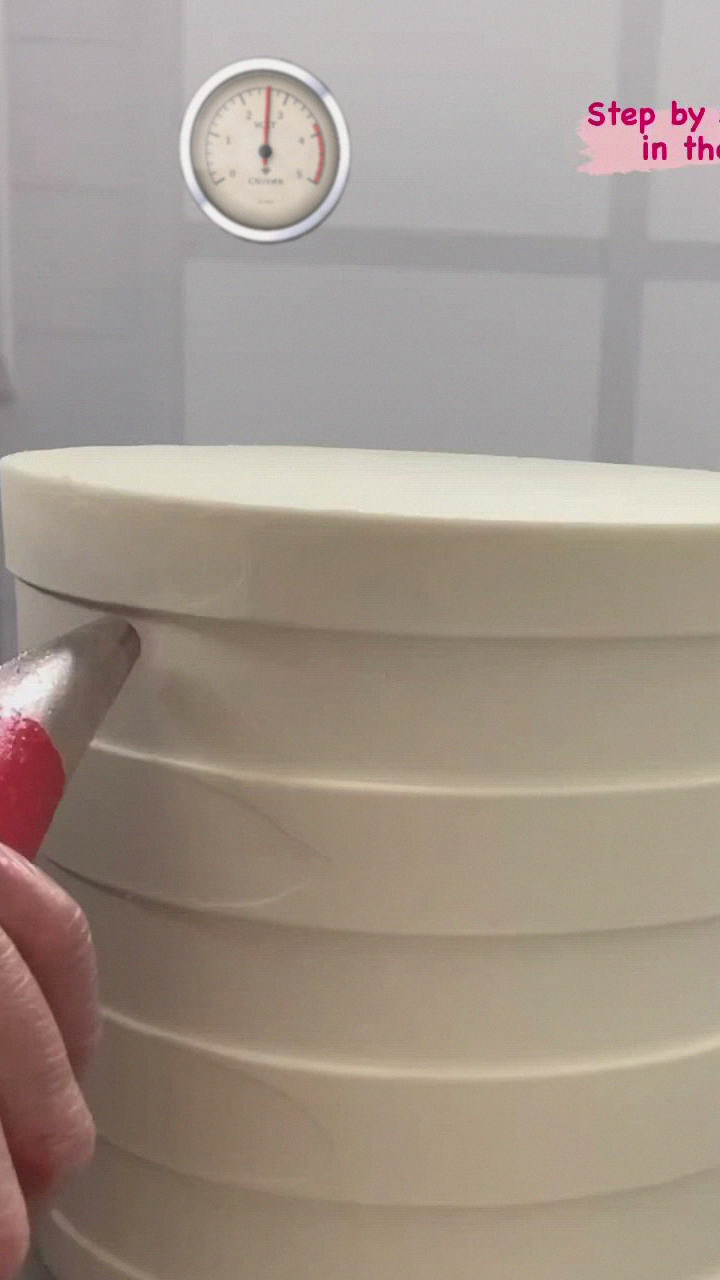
2.6
